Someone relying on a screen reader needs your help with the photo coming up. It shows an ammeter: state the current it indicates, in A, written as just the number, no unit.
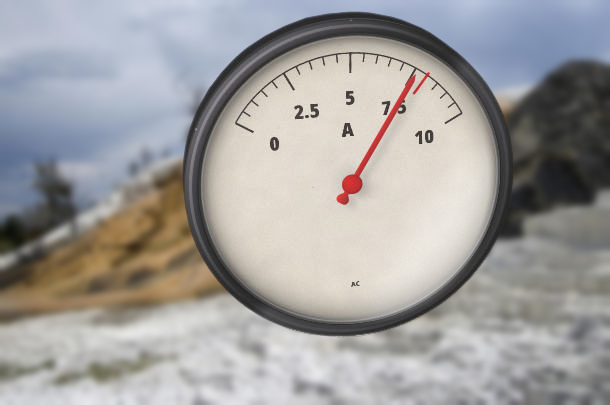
7.5
